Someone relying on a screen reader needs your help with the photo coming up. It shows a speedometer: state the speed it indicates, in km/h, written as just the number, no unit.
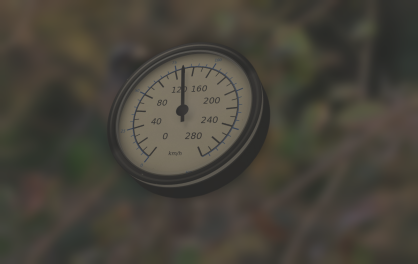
130
